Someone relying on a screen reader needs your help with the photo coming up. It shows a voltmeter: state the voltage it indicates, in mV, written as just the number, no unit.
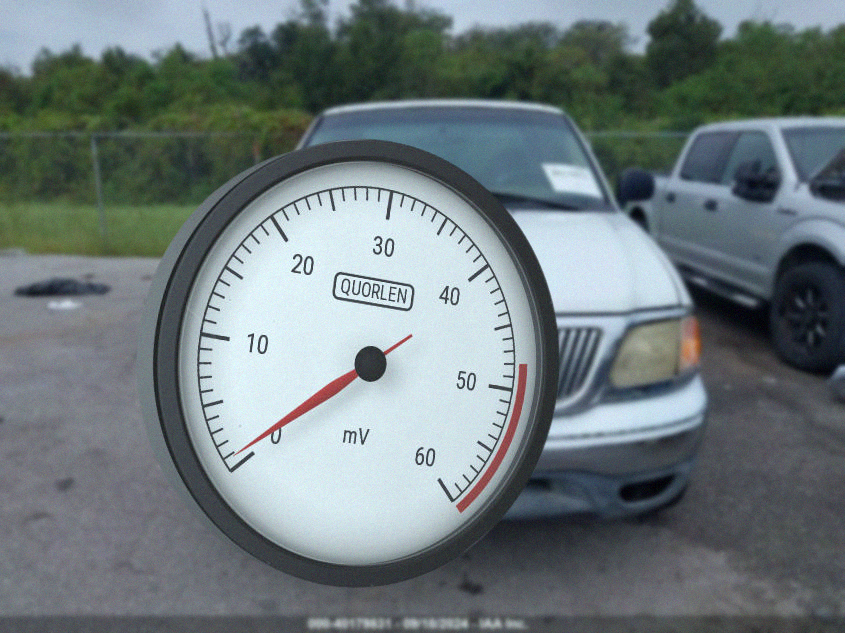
1
